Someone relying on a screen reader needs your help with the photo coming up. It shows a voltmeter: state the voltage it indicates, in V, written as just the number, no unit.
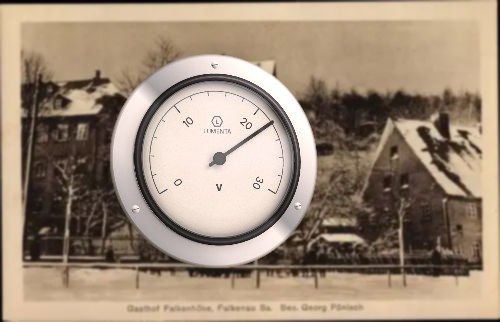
22
